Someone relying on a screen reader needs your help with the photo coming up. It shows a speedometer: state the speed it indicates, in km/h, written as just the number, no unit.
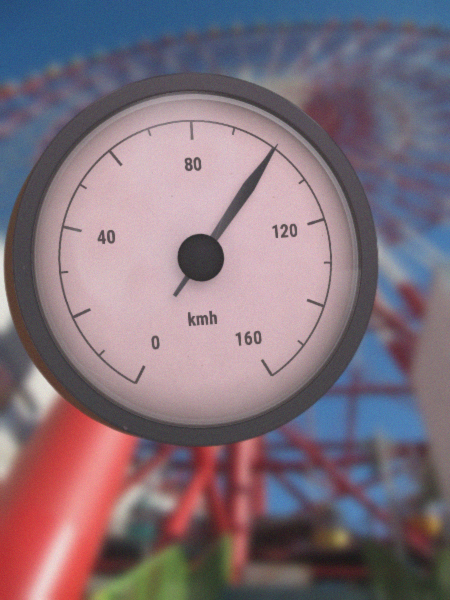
100
